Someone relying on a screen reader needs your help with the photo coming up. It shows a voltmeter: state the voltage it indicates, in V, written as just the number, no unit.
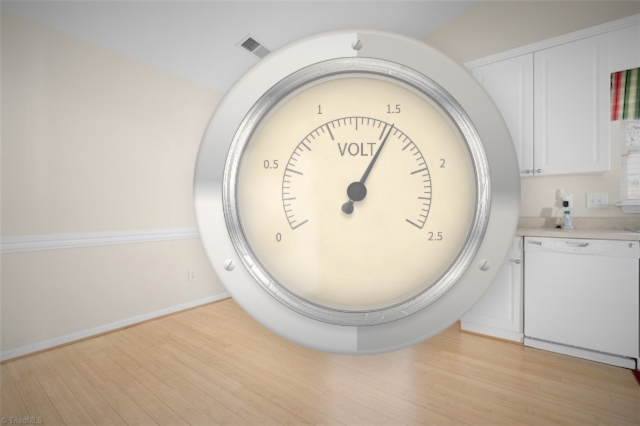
1.55
